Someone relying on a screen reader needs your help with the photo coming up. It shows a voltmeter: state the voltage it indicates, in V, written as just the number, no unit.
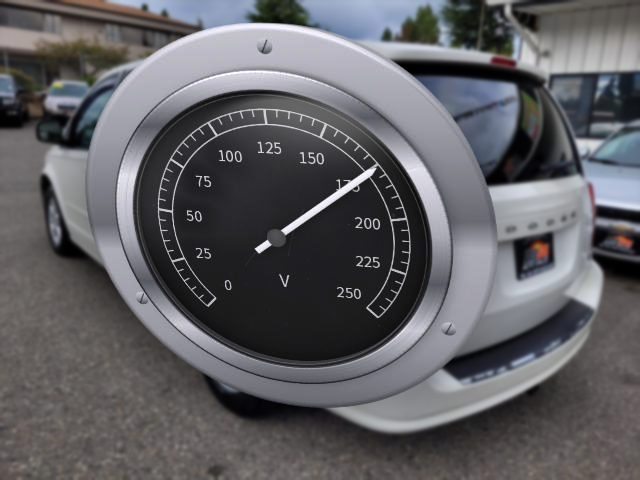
175
